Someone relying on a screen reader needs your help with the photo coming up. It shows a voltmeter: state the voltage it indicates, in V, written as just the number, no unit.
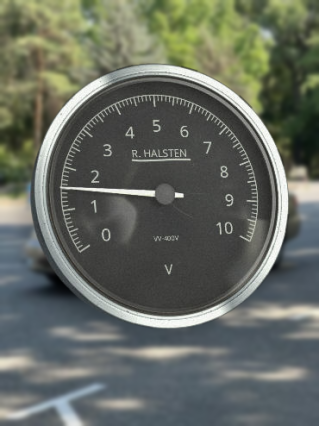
1.5
